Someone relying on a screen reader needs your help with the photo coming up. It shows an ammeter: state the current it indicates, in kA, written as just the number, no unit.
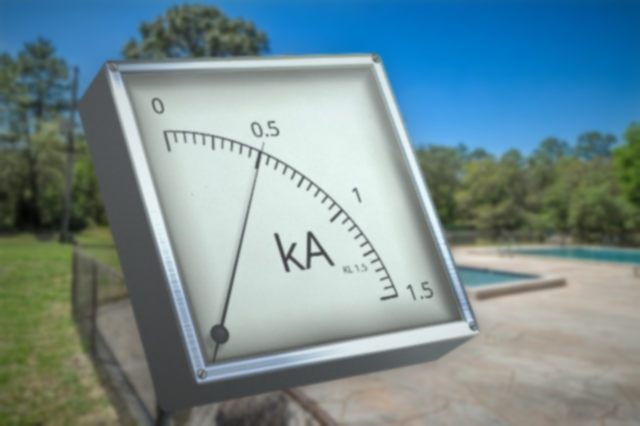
0.5
